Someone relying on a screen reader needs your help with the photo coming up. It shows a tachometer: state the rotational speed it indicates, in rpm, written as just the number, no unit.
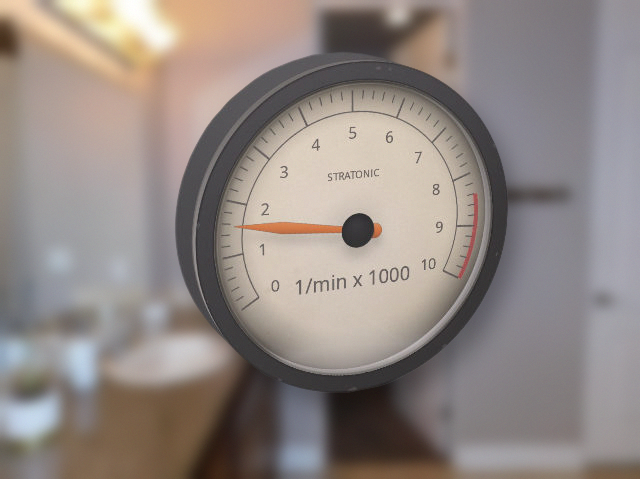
1600
